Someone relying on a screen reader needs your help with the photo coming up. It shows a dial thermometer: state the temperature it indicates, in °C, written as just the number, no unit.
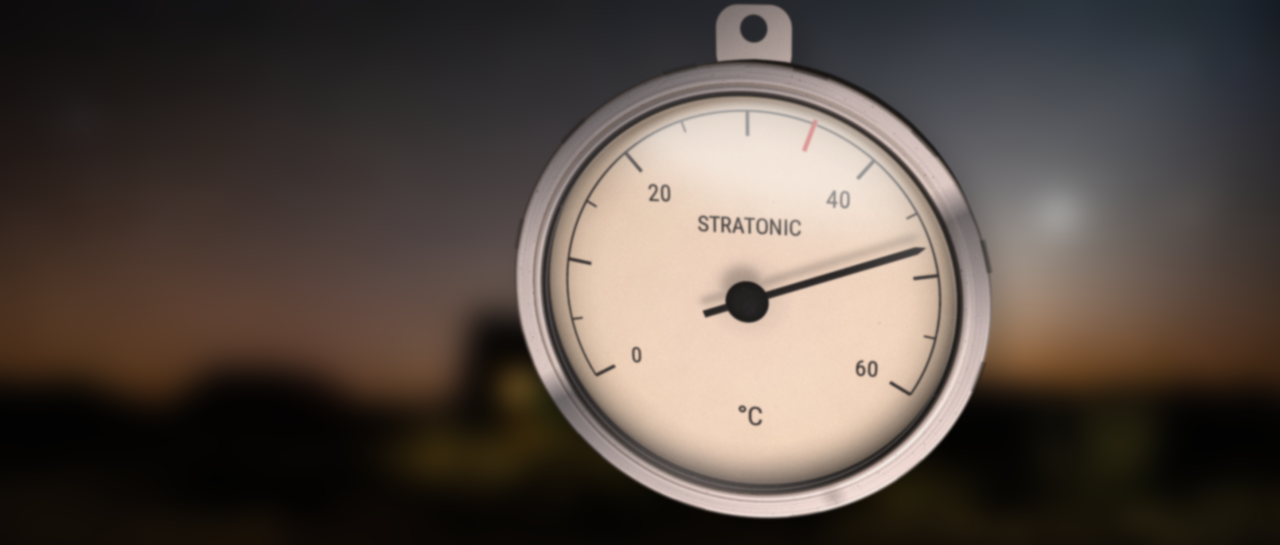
47.5
